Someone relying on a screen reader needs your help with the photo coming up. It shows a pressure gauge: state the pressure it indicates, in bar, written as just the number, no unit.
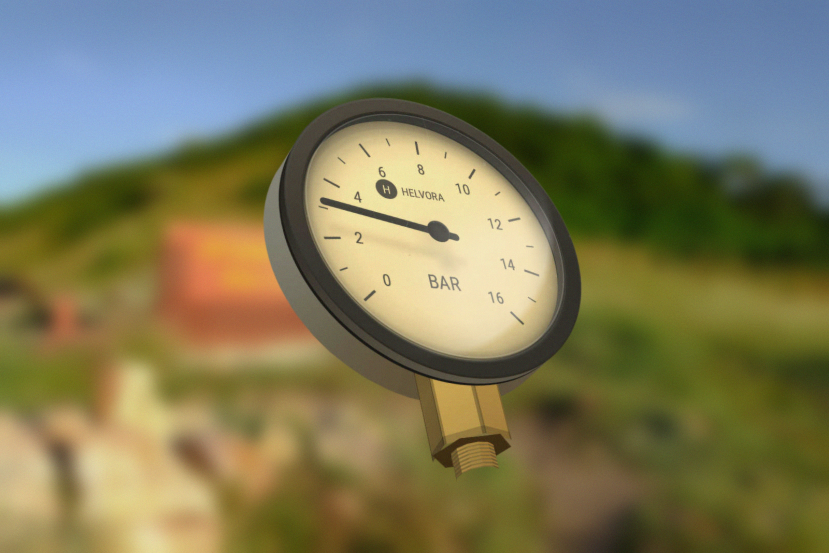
3
